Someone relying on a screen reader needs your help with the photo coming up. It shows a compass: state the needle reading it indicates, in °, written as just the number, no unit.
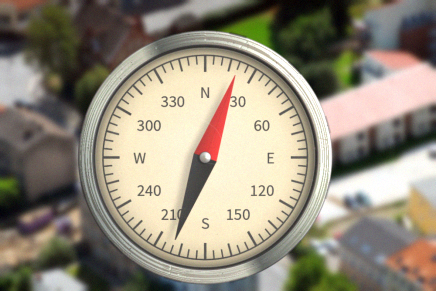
20
